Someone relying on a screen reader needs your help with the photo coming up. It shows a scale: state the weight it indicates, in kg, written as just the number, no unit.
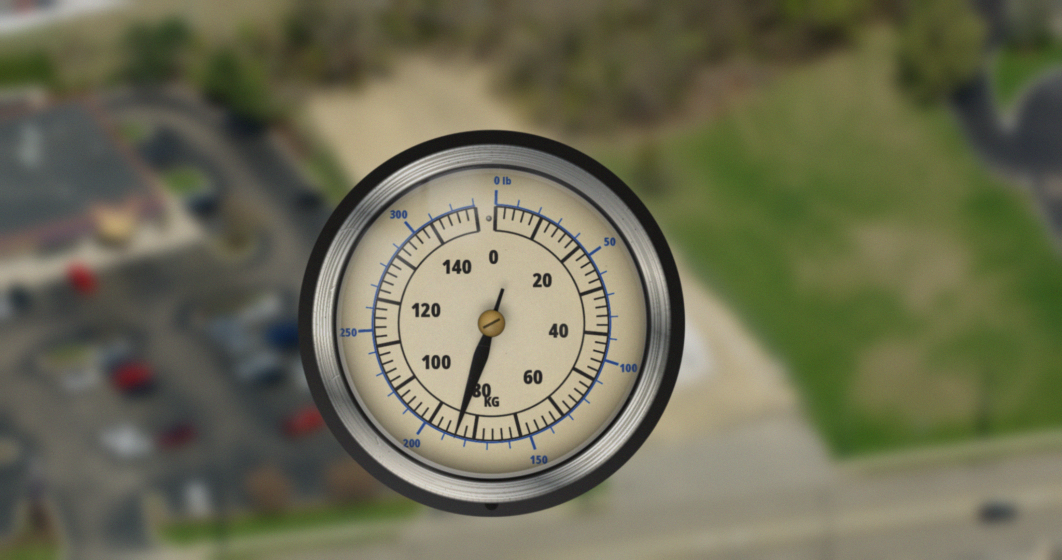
84
